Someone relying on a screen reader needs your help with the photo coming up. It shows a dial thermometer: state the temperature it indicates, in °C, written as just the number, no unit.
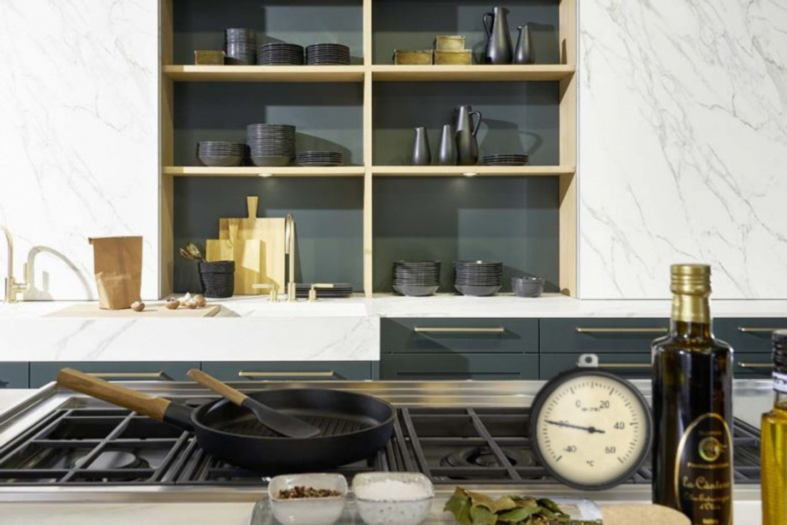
-20
